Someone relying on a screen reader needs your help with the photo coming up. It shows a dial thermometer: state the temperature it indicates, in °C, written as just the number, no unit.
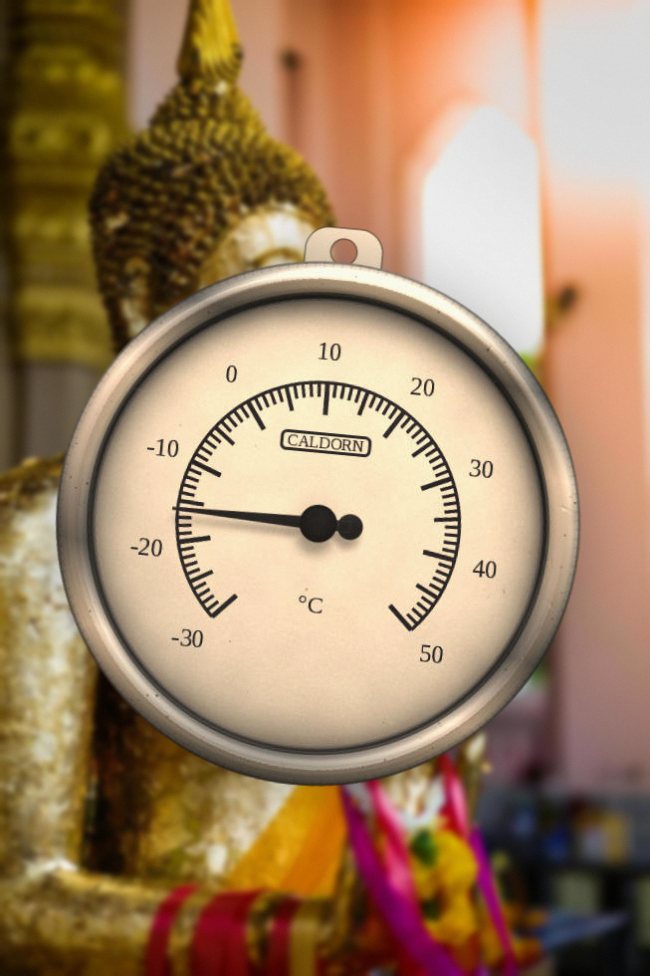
-16
